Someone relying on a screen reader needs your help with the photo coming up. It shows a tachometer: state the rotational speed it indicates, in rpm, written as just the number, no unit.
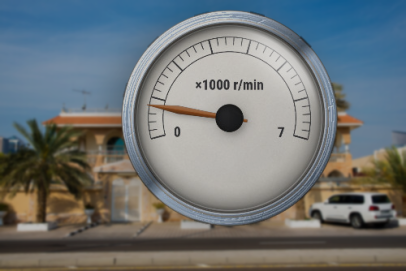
800
